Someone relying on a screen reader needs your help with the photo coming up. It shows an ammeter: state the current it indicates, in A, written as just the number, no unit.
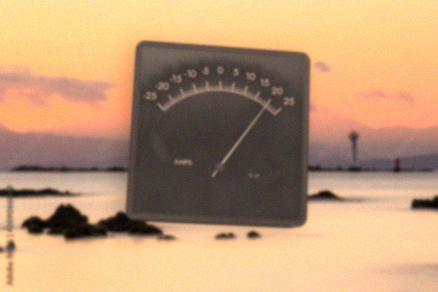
20
